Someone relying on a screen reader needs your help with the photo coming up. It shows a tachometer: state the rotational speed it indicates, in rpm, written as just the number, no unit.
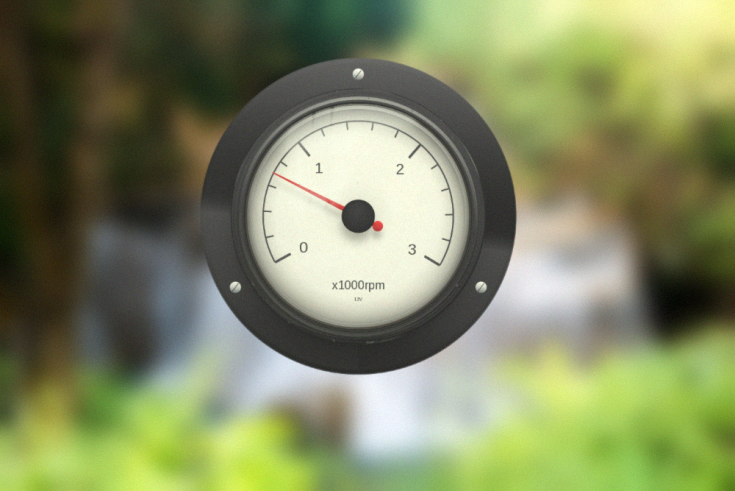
700
